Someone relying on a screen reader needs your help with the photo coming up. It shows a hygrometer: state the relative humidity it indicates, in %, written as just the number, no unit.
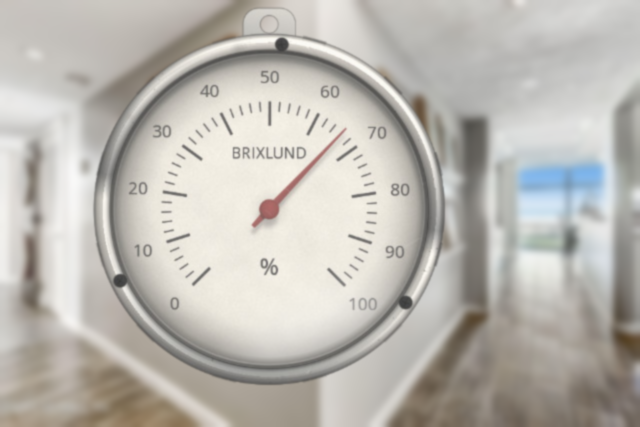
66
